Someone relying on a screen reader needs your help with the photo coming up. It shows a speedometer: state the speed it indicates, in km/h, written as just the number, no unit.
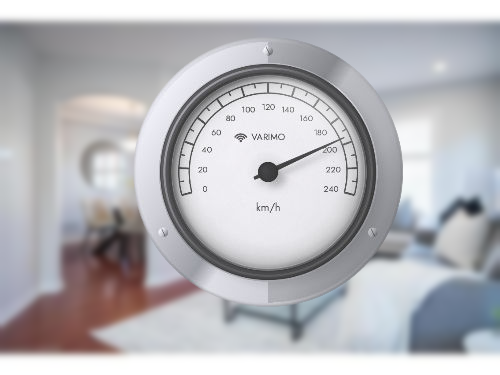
195
